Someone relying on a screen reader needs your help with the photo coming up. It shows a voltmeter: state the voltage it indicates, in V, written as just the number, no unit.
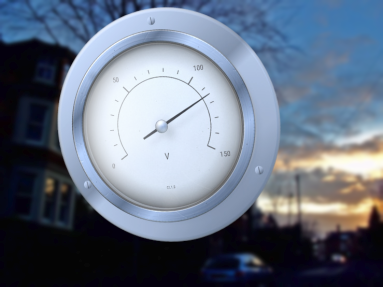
115
